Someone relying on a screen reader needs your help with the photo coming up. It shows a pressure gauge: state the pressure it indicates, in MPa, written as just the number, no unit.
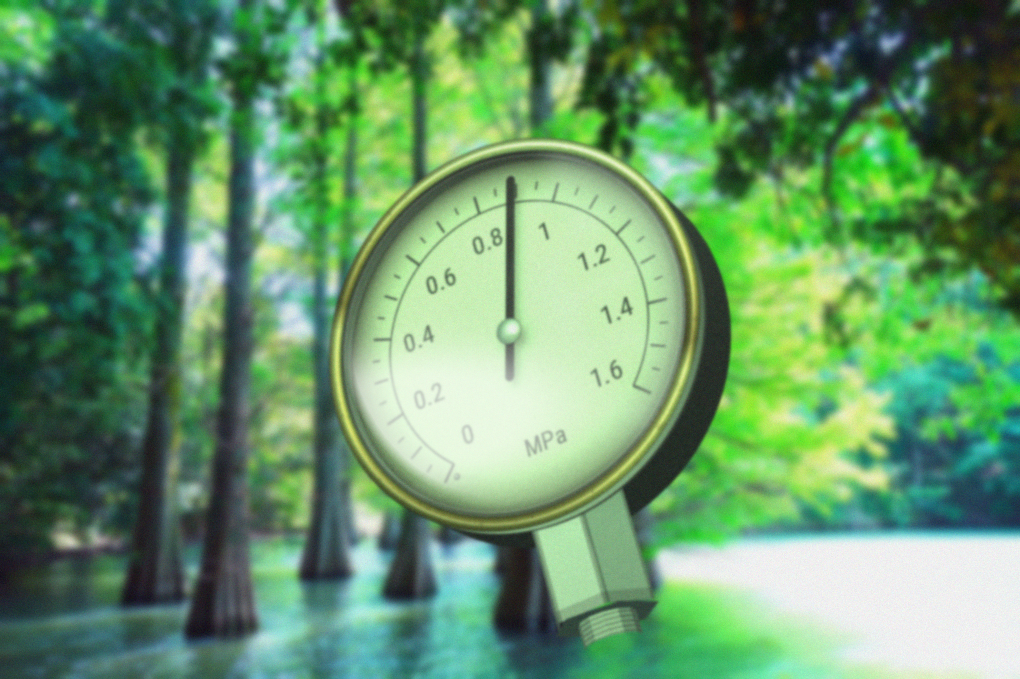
0.9
